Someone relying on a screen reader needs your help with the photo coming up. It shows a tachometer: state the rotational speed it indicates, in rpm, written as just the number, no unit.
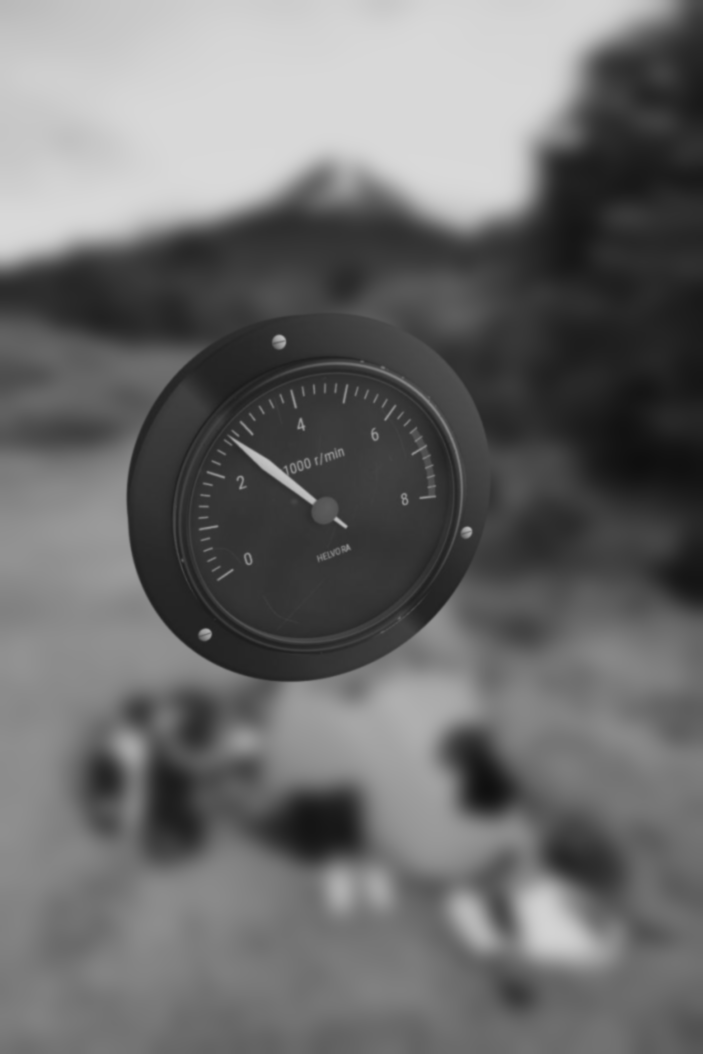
2700
